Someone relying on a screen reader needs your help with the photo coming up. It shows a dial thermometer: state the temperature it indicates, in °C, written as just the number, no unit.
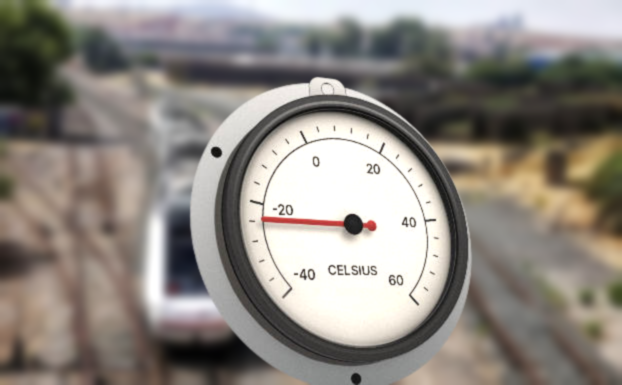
-24
